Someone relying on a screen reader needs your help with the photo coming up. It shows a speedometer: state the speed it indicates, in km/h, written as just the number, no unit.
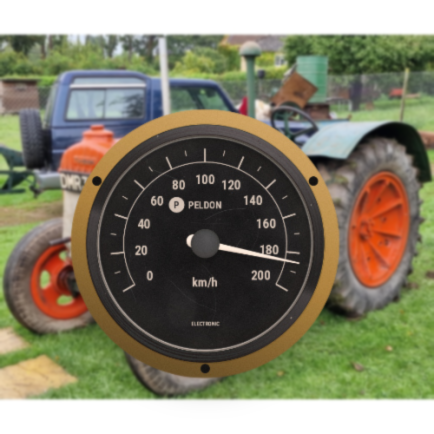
185
